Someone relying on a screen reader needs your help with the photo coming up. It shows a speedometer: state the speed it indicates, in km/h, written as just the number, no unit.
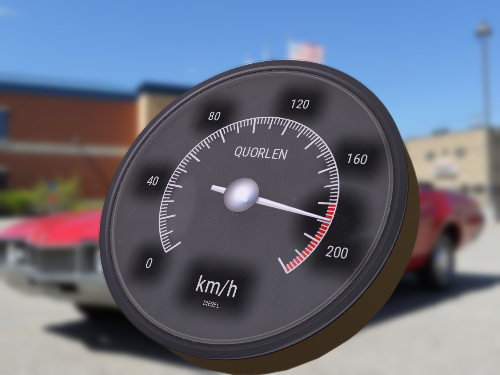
190
